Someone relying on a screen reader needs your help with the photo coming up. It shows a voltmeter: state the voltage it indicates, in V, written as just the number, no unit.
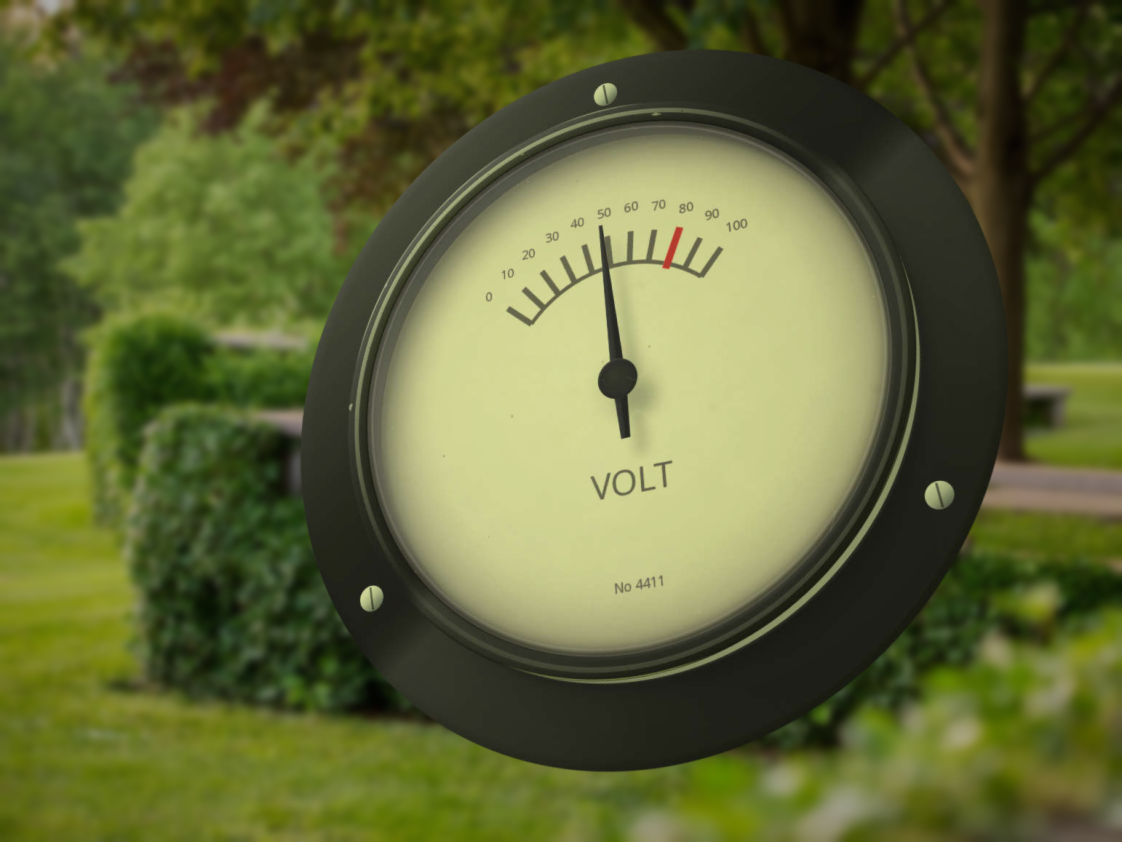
50
